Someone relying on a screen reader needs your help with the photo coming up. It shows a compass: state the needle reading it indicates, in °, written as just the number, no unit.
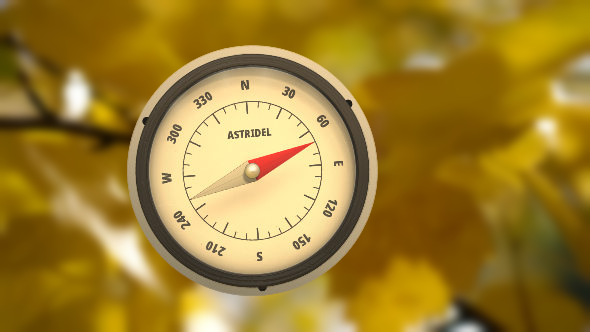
70
